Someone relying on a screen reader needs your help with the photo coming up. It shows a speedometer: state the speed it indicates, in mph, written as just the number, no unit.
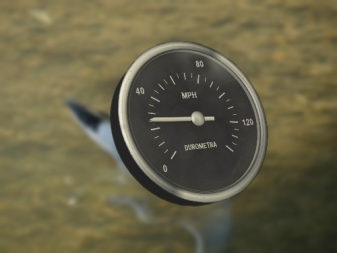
25
